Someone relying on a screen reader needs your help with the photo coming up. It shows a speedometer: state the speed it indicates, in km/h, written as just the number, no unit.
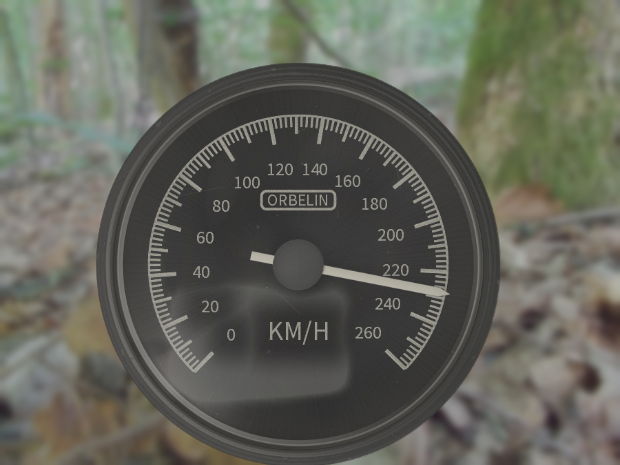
228
